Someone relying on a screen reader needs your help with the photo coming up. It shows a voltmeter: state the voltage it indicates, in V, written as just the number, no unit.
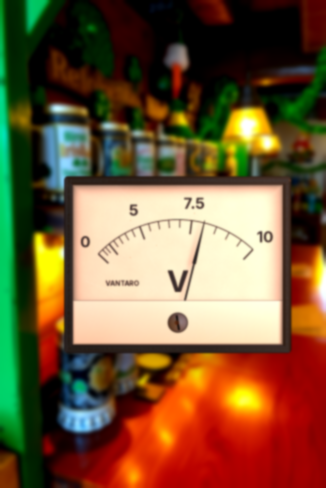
8
